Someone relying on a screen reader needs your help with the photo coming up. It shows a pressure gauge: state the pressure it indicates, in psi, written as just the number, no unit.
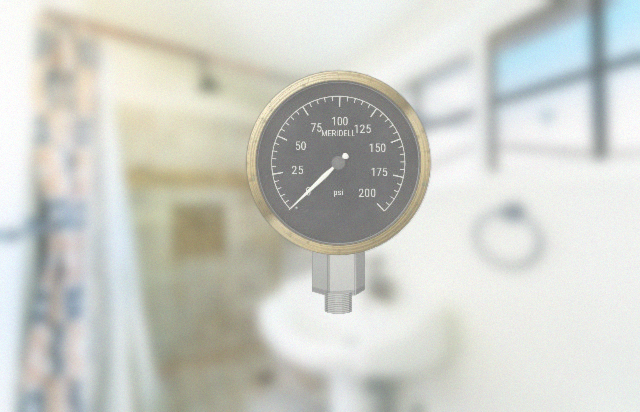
0
